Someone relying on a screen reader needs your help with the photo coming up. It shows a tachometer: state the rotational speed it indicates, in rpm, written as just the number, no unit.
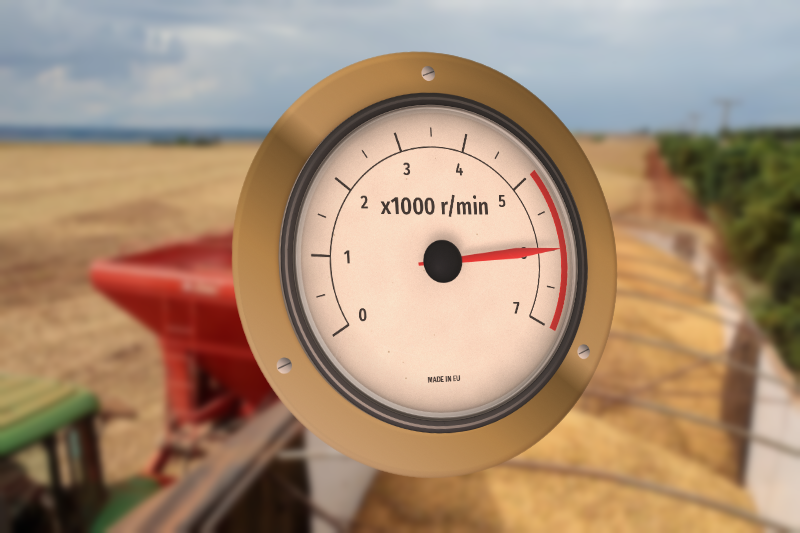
6000
